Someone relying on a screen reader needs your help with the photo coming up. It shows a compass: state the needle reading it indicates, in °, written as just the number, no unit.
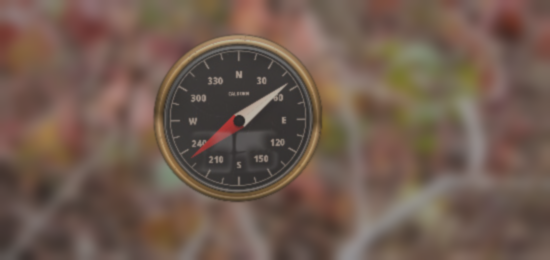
232.5
